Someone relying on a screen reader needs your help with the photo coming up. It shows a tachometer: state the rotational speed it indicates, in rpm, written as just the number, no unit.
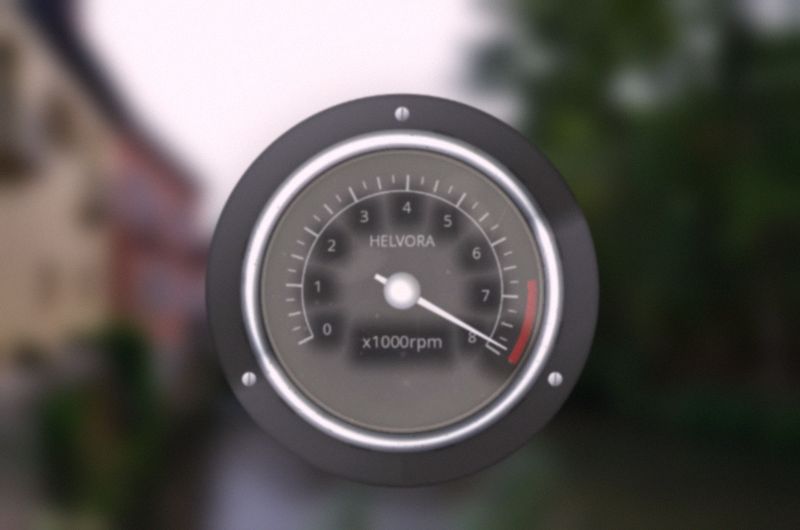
7875
